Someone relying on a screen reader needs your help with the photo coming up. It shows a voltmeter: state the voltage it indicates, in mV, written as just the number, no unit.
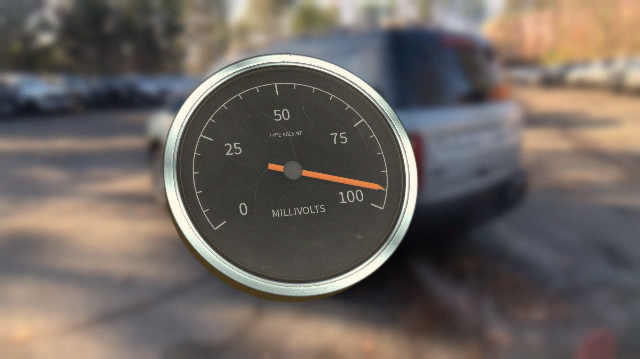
95
